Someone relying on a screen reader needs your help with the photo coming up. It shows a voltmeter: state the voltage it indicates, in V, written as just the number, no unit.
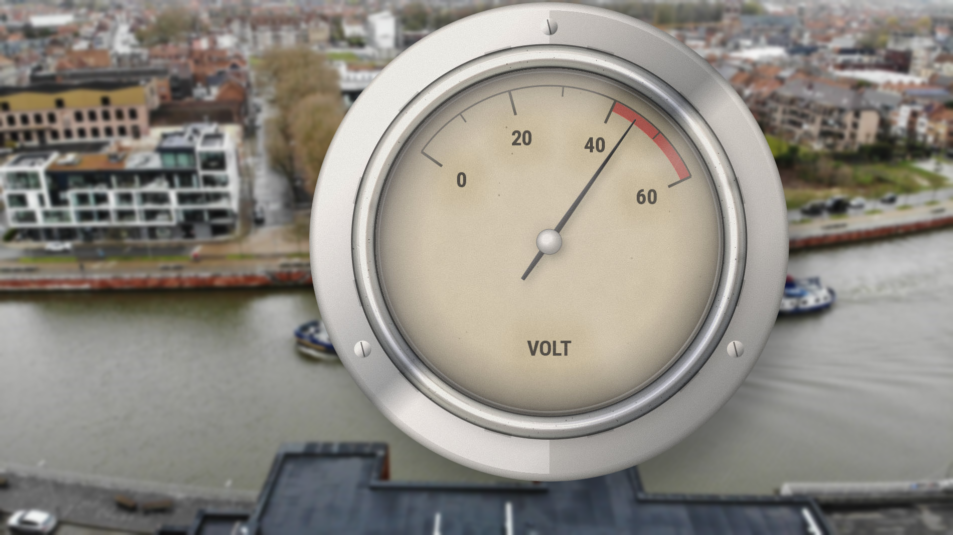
45
